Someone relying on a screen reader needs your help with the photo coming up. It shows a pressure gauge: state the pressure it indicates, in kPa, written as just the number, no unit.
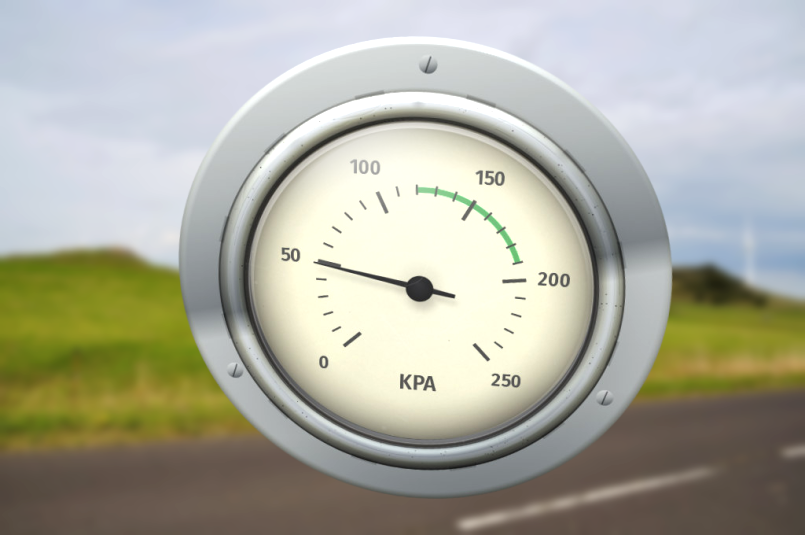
50
